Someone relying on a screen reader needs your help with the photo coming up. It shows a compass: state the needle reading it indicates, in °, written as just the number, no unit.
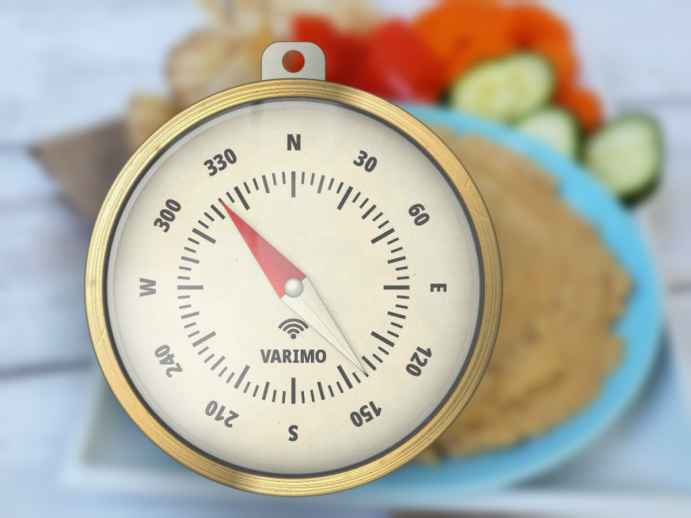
320
